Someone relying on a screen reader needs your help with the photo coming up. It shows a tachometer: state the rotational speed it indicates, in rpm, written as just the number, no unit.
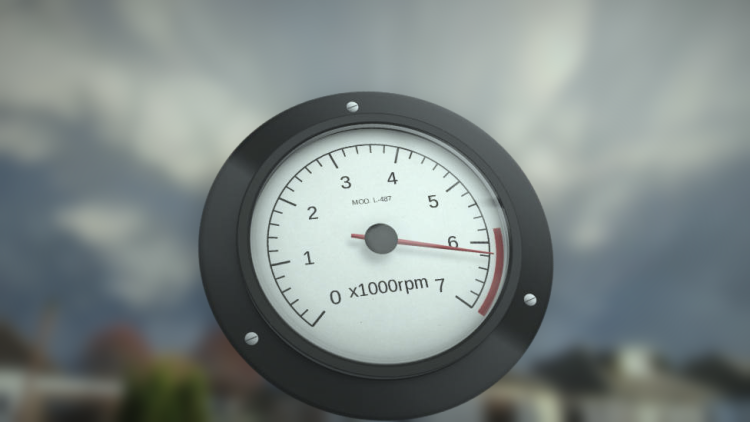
6200
